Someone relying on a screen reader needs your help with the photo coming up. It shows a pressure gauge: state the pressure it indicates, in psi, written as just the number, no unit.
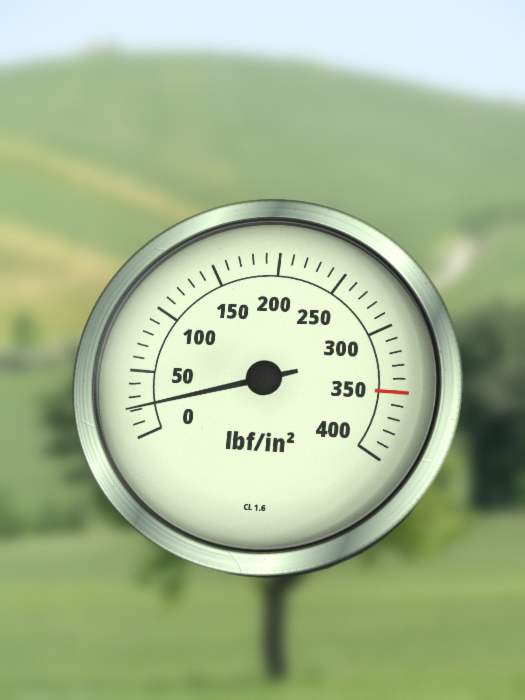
20
